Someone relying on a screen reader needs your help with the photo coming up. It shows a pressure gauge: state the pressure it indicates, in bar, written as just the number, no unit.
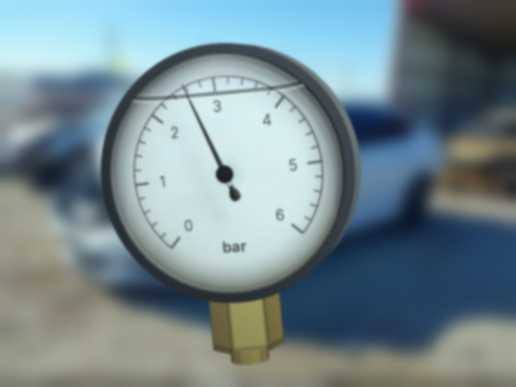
2.6
